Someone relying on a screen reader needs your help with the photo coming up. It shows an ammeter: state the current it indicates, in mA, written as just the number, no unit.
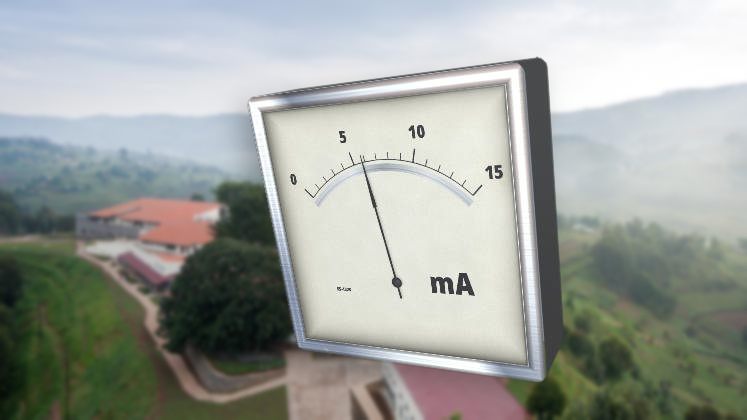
6
